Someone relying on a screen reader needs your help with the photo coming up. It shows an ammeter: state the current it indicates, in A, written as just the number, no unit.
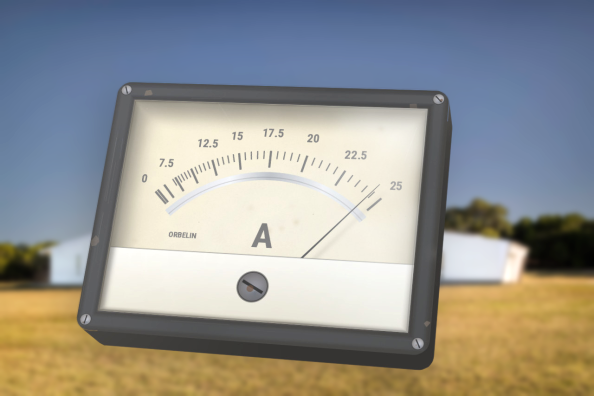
24.5
